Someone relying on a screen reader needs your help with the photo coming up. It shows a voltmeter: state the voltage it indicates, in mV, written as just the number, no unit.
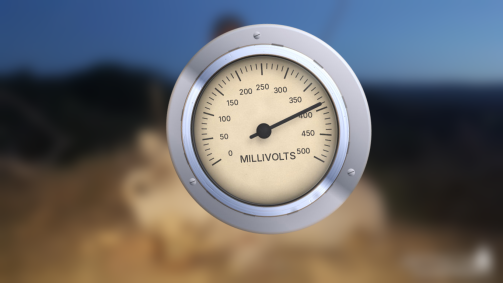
390
